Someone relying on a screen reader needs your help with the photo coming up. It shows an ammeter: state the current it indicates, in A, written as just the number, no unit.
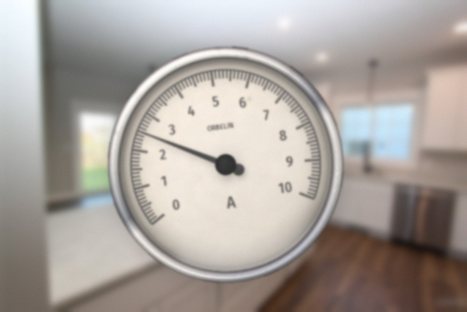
2.5
